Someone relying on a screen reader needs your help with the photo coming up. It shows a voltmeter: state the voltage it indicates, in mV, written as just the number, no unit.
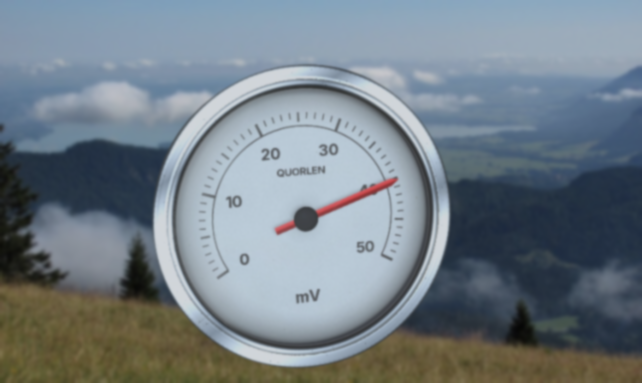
40
